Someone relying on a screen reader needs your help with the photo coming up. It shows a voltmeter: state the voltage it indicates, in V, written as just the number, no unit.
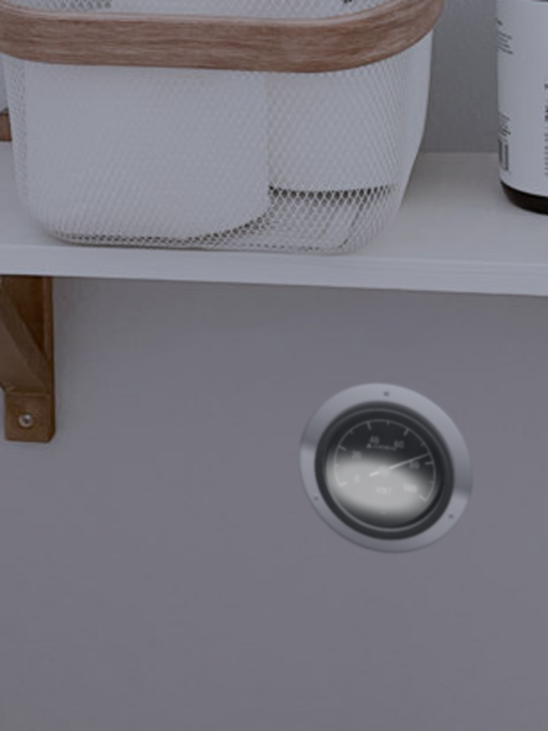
75
